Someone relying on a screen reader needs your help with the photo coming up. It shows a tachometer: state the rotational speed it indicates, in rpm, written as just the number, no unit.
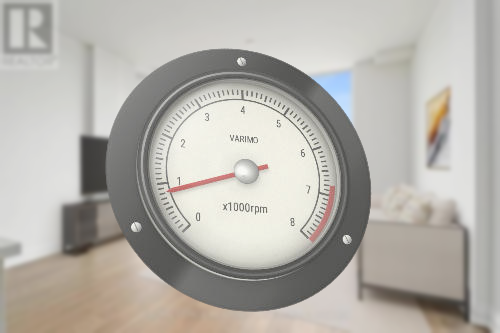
800
